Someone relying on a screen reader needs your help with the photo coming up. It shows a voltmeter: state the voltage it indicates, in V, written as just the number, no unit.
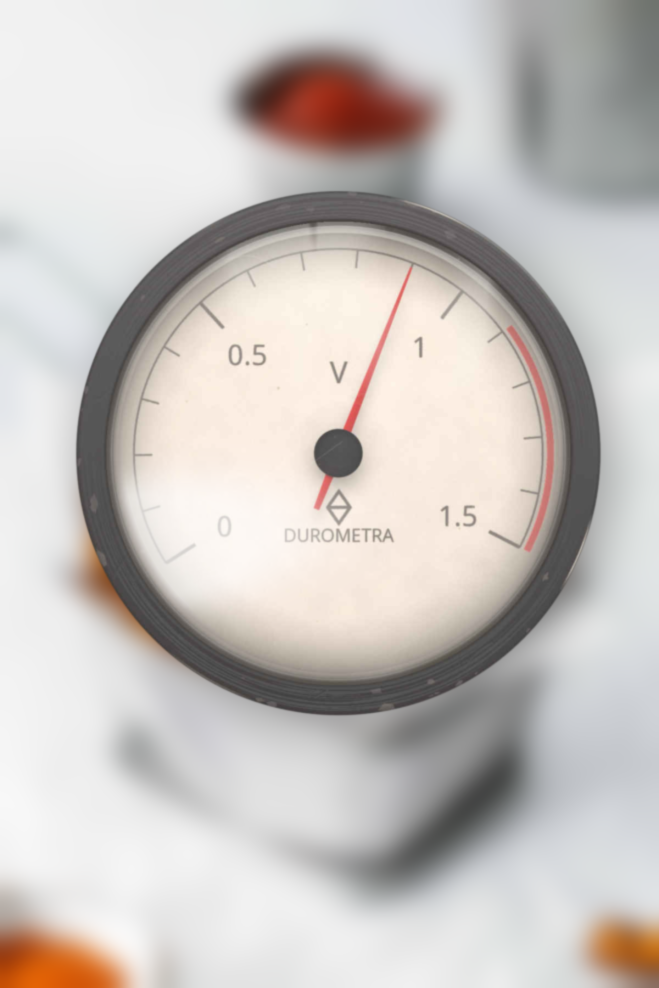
0.9
